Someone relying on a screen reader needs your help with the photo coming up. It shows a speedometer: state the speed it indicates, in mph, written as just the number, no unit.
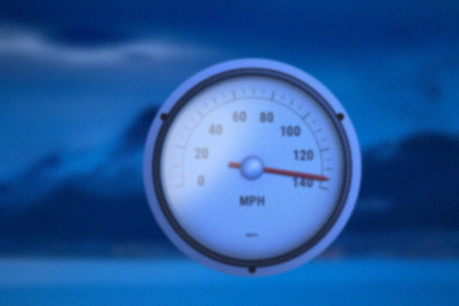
135
